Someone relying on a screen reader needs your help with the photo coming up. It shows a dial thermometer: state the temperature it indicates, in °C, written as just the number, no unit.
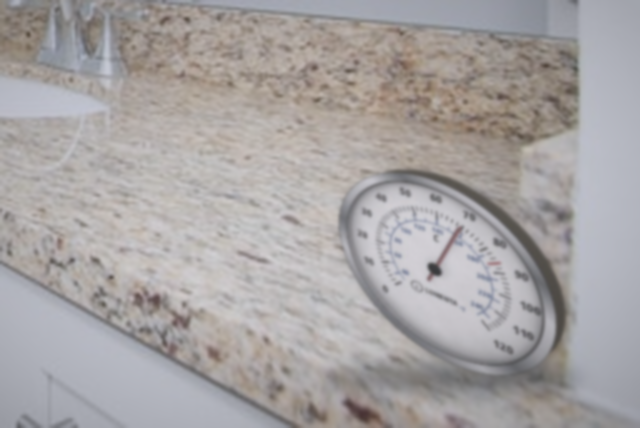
70
